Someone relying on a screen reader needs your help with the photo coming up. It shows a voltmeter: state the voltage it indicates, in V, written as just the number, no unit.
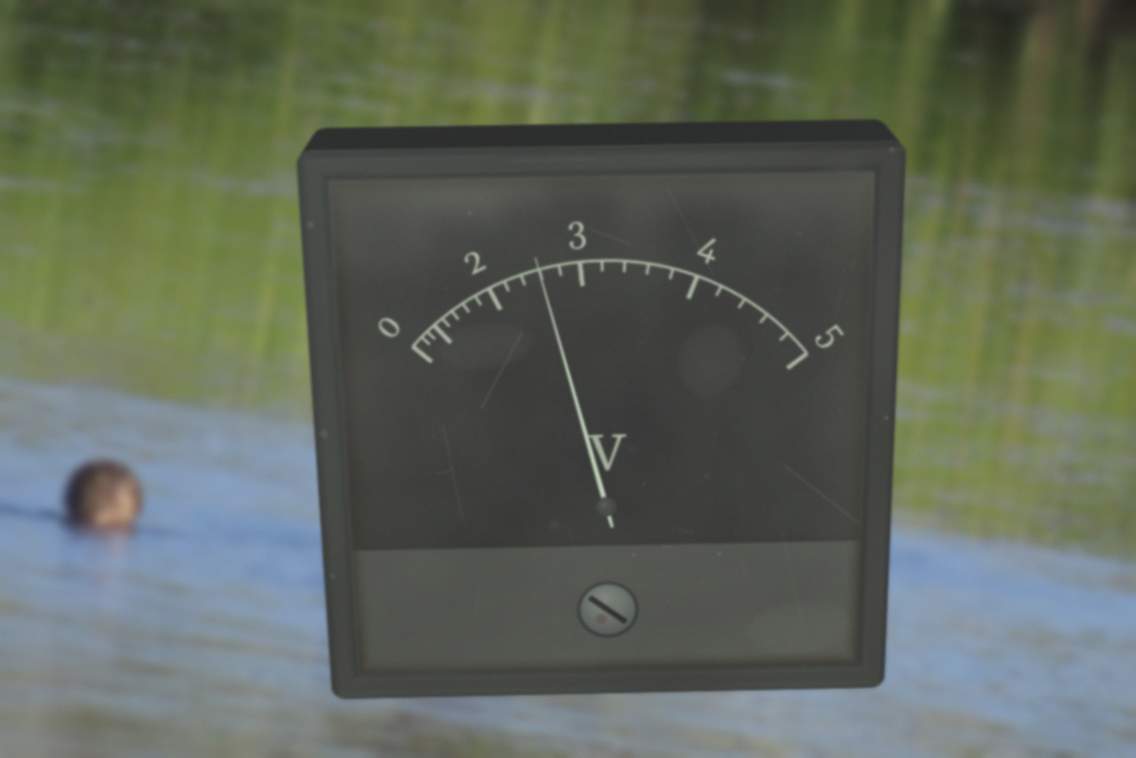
2.6
